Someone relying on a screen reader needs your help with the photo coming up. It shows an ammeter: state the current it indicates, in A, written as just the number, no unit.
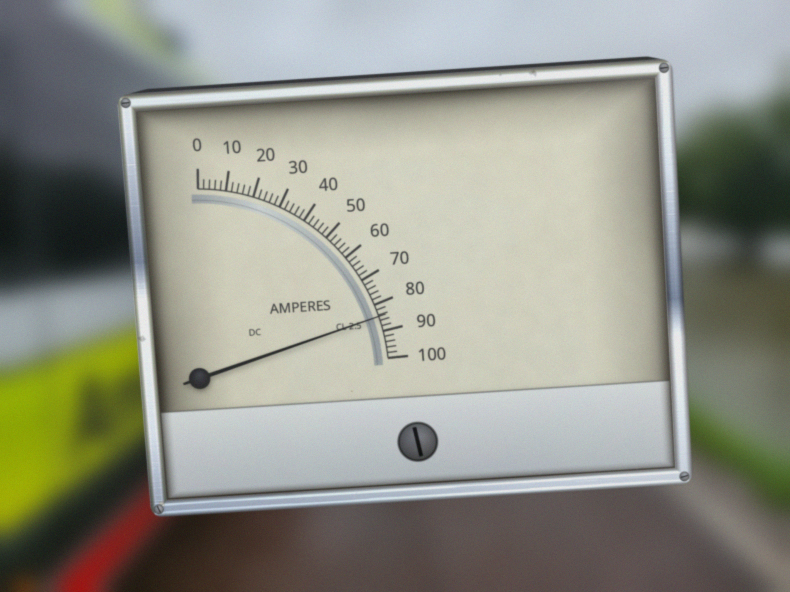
84
